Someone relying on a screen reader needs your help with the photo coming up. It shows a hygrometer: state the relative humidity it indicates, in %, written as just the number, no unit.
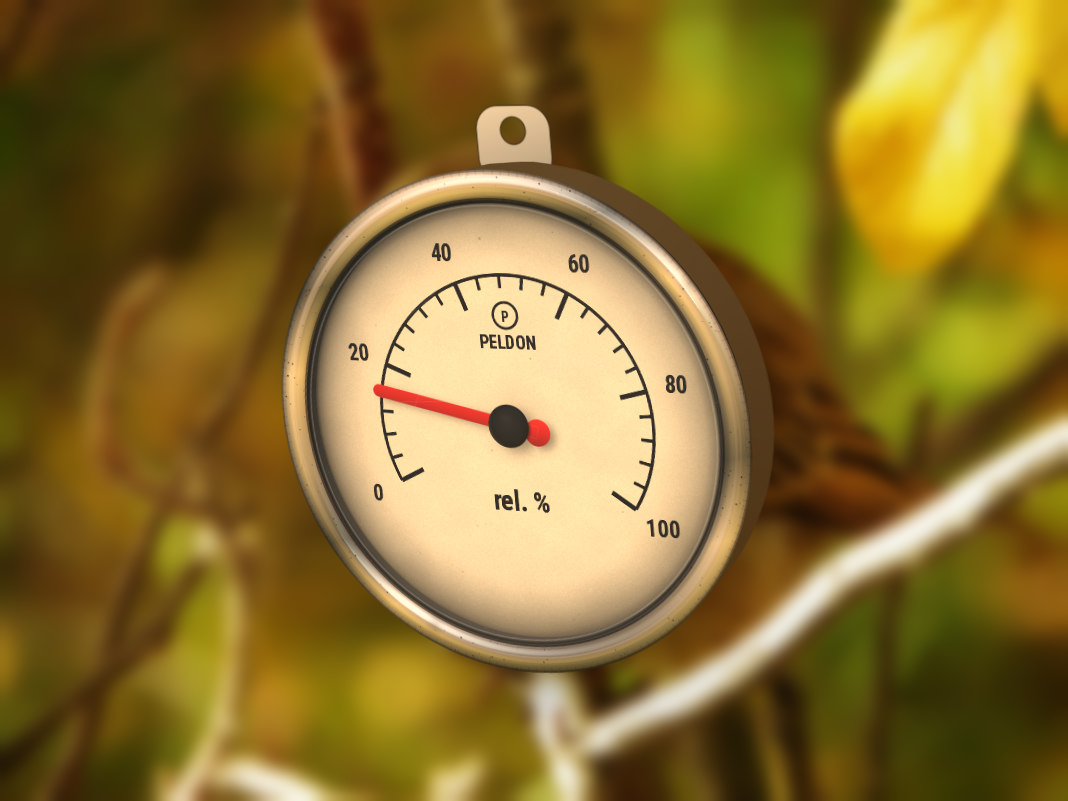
16
